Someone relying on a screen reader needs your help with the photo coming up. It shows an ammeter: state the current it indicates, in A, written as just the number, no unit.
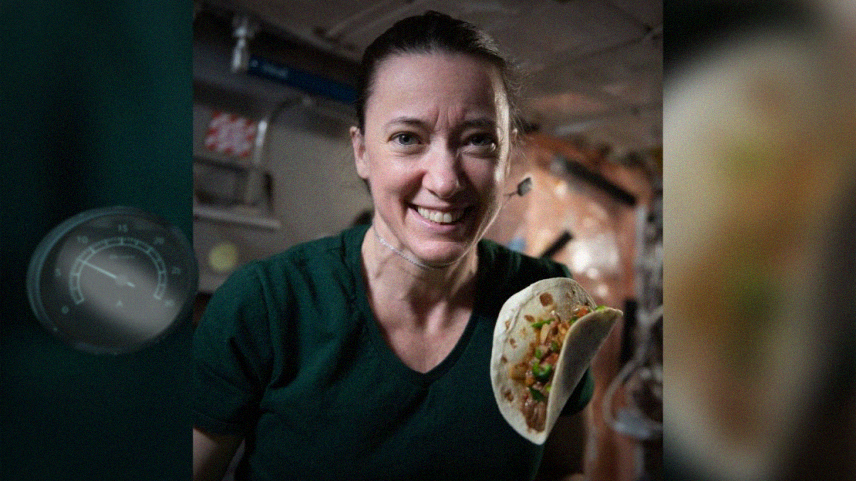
7.5
